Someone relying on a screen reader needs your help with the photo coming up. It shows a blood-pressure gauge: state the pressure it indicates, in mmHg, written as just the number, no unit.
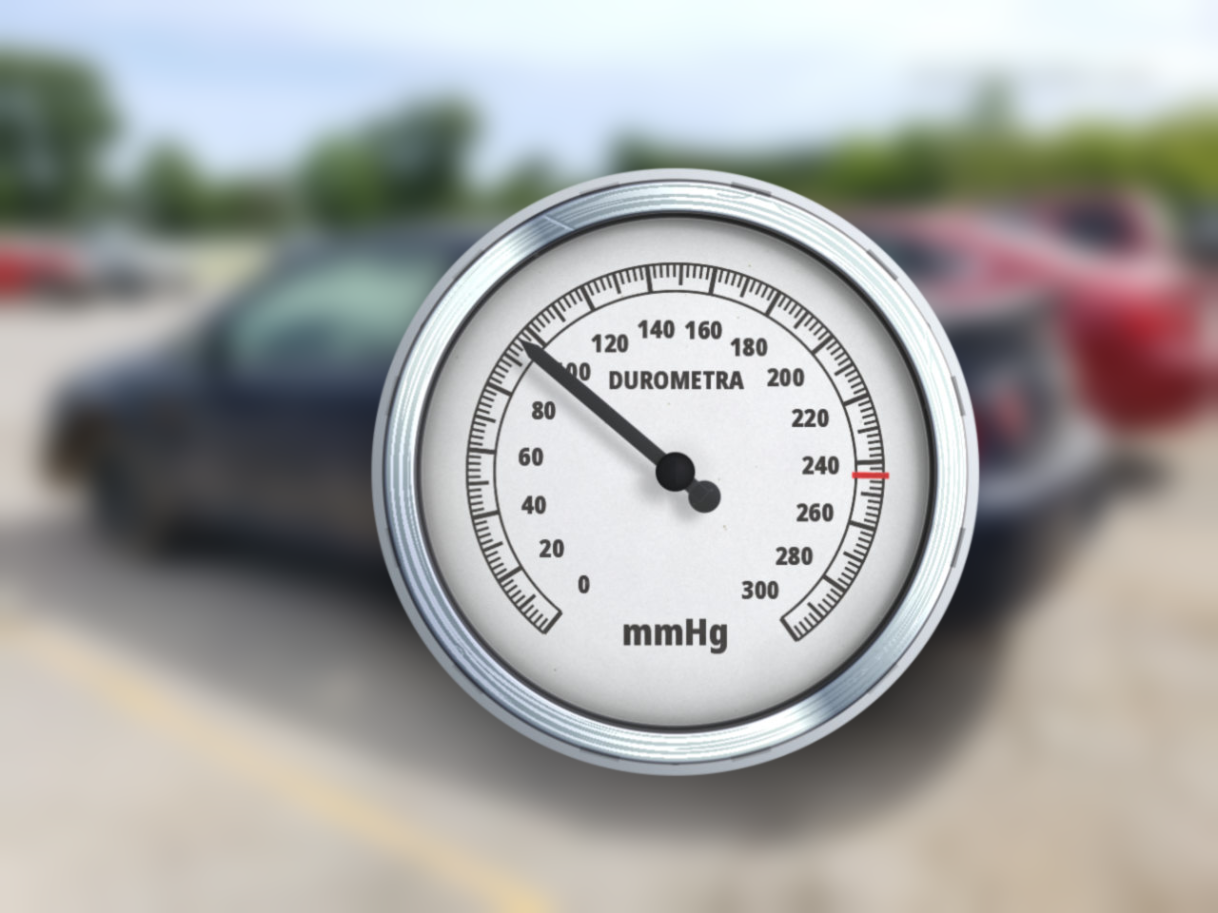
96
